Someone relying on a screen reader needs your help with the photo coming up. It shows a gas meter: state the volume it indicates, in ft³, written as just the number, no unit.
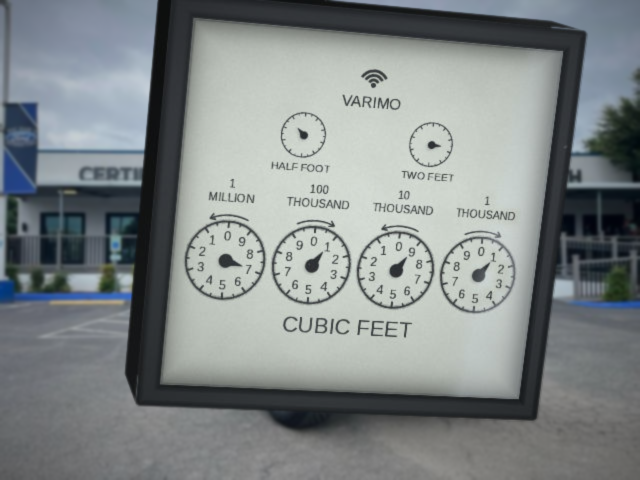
709100
